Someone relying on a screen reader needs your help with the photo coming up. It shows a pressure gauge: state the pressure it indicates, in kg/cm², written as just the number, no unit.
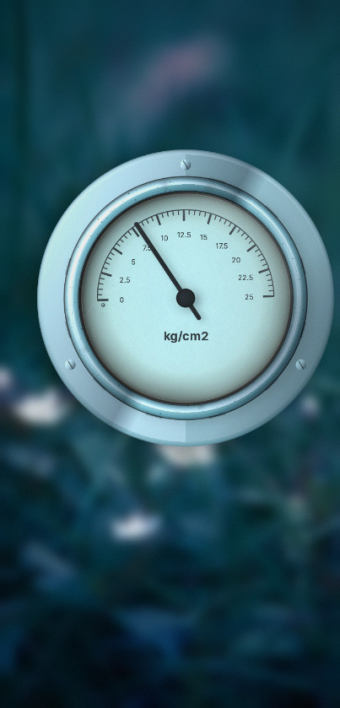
8
